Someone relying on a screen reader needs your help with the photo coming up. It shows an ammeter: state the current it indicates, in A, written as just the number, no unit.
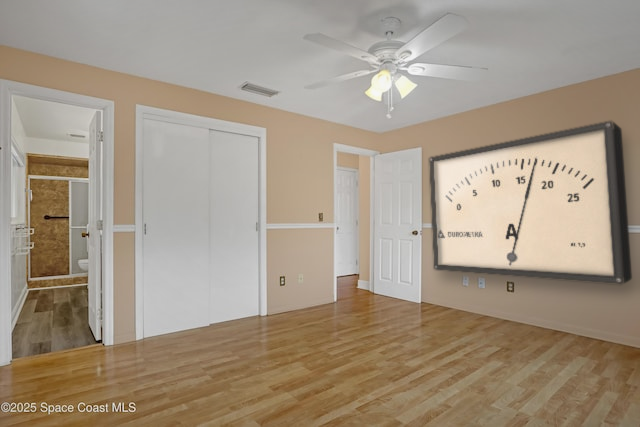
17
